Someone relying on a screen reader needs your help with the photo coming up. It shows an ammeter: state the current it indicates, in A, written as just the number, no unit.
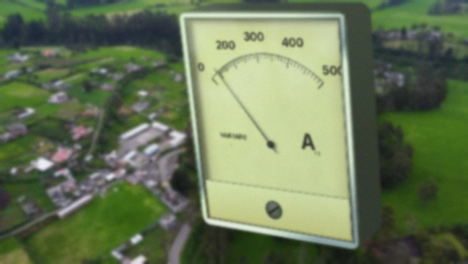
100
